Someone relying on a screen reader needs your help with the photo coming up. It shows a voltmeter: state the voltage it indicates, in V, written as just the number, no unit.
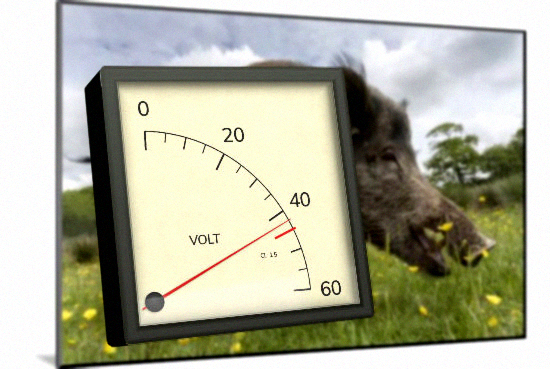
42.5
